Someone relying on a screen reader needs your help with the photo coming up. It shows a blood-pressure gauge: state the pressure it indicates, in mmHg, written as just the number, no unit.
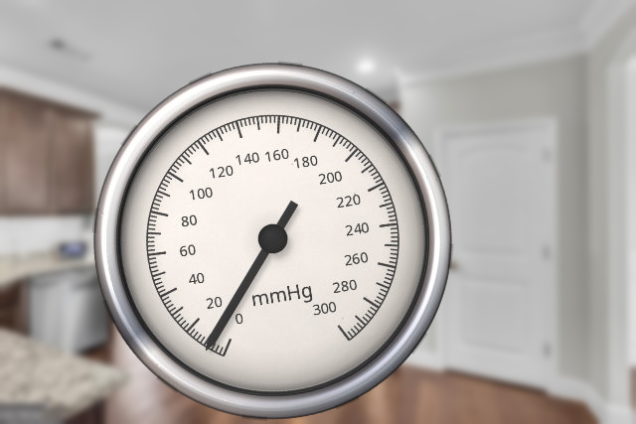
8
